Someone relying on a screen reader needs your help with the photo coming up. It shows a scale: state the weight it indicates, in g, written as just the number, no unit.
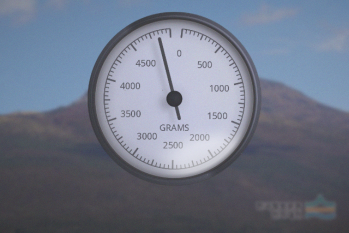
4850
